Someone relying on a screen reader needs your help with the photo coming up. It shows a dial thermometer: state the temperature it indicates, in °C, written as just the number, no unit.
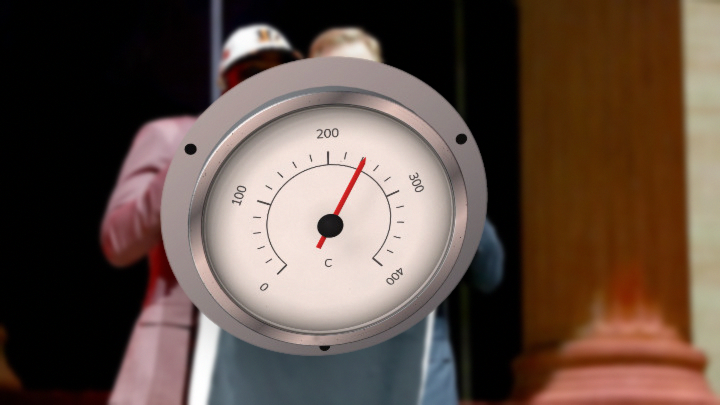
240
